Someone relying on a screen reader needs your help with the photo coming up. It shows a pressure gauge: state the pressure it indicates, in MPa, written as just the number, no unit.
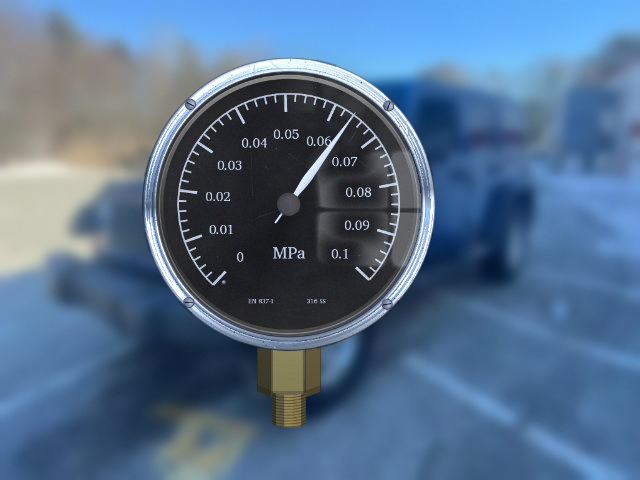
0.064
